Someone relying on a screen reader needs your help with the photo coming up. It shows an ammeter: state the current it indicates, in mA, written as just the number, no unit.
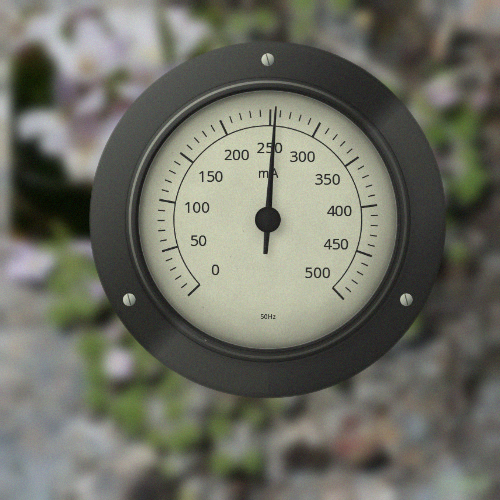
255
